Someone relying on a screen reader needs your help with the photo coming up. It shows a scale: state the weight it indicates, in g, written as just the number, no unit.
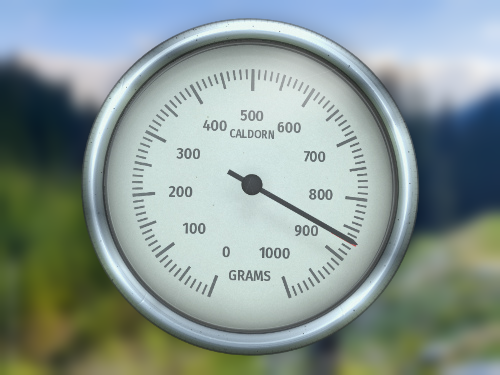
870
